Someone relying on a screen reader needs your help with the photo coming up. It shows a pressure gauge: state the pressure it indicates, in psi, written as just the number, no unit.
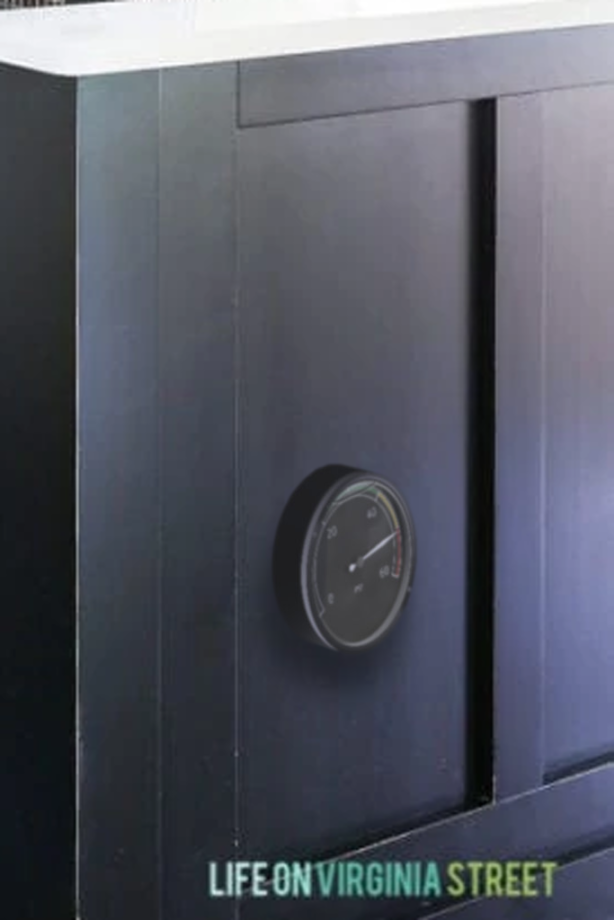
50
